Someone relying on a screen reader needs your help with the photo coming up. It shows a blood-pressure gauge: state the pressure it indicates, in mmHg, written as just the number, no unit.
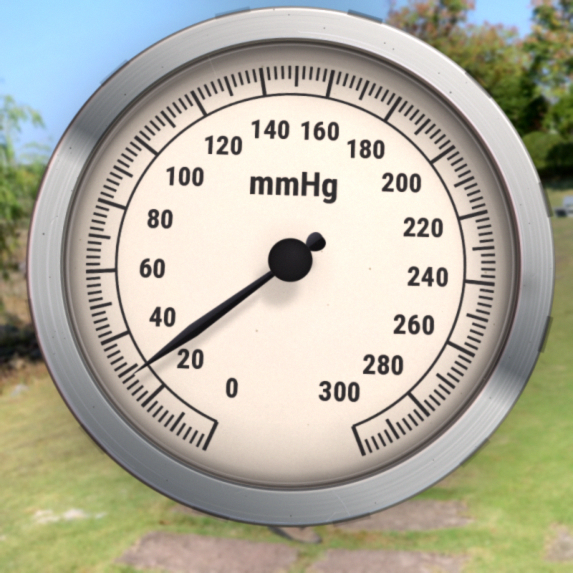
28
